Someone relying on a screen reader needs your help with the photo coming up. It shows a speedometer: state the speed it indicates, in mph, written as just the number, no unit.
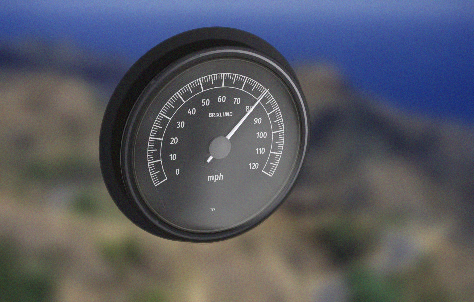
80
